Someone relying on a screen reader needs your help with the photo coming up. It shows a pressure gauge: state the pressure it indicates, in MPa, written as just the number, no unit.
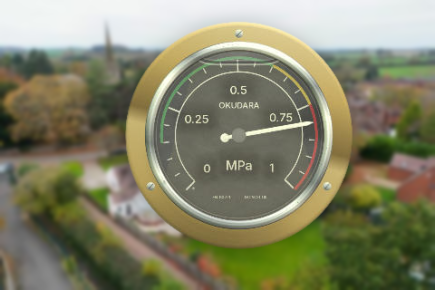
0.8
